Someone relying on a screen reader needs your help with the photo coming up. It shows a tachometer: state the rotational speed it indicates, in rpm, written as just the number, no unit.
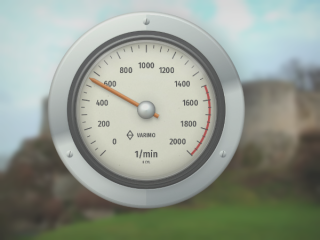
550
